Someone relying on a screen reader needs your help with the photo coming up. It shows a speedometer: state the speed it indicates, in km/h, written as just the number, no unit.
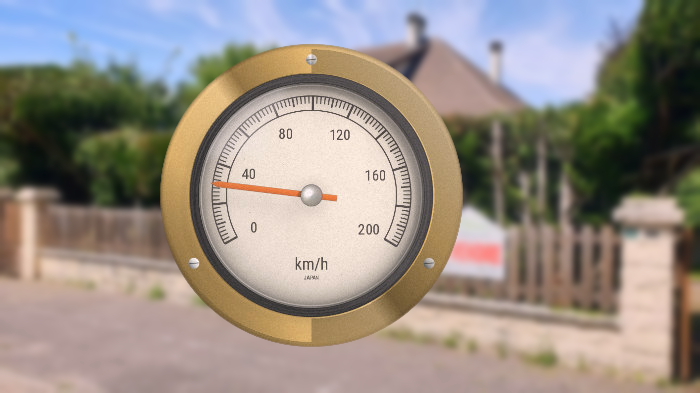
30
